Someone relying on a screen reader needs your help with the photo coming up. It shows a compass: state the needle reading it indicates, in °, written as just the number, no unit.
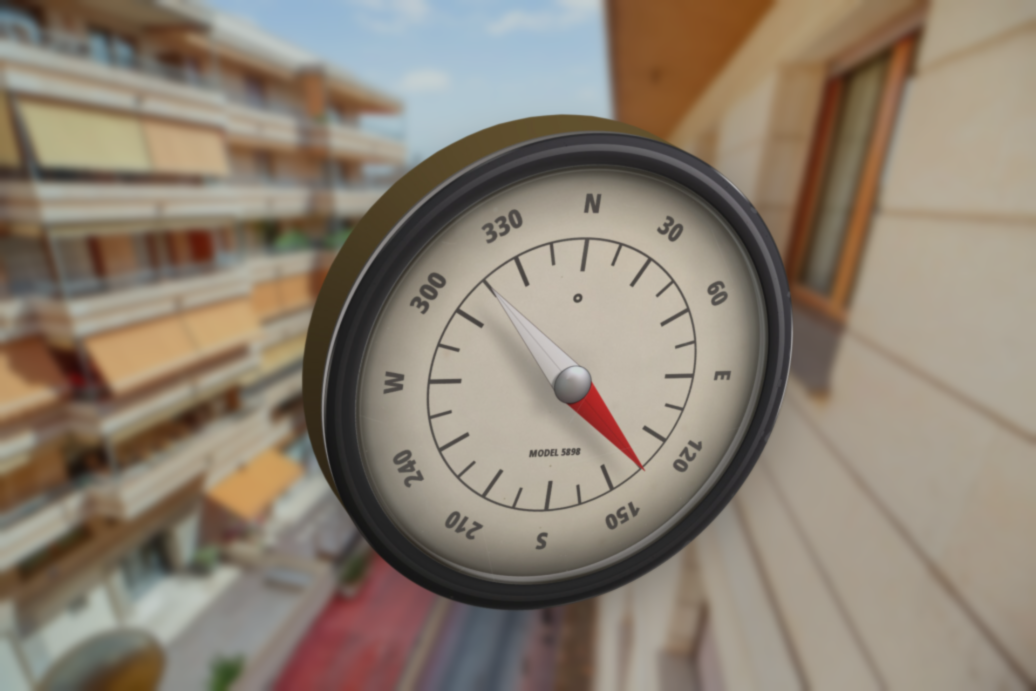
135
